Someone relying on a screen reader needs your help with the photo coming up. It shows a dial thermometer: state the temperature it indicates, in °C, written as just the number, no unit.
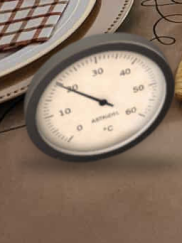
20
